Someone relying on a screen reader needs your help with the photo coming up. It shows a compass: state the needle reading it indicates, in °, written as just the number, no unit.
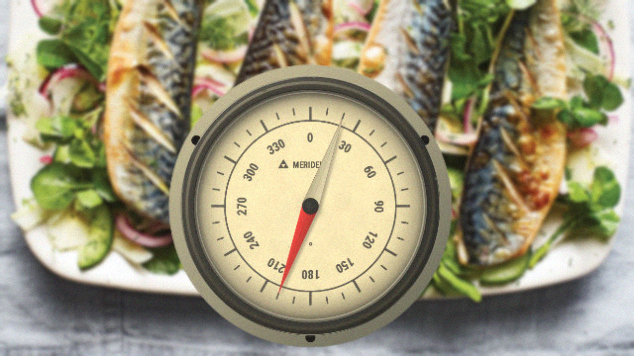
200
